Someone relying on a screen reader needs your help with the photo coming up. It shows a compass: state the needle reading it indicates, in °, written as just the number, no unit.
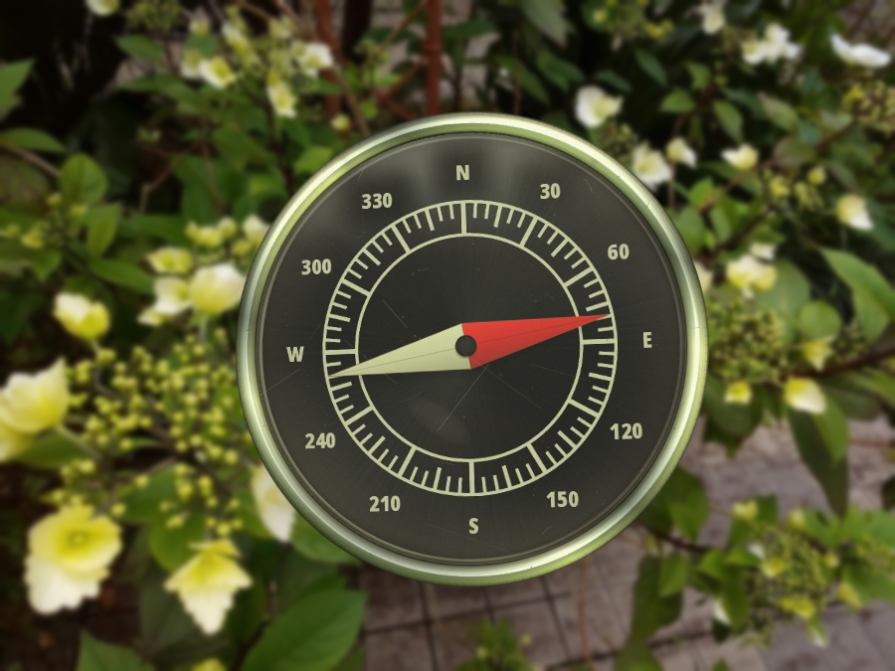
80
